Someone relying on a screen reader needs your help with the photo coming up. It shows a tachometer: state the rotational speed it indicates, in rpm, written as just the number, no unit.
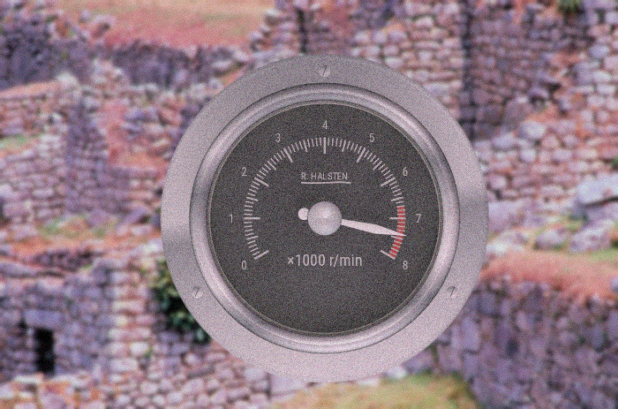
7400
